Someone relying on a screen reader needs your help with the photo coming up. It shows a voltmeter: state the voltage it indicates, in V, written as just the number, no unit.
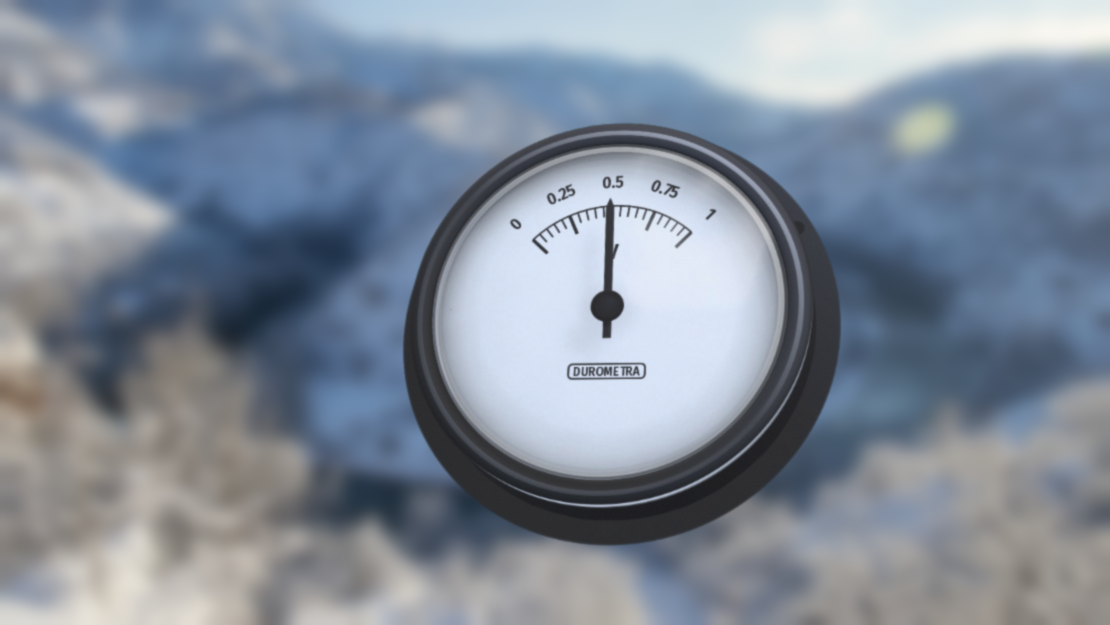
0.5
